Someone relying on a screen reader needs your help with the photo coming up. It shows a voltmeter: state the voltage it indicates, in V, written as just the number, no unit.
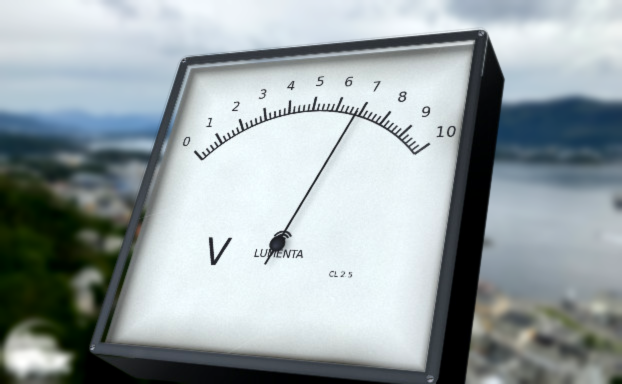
7
